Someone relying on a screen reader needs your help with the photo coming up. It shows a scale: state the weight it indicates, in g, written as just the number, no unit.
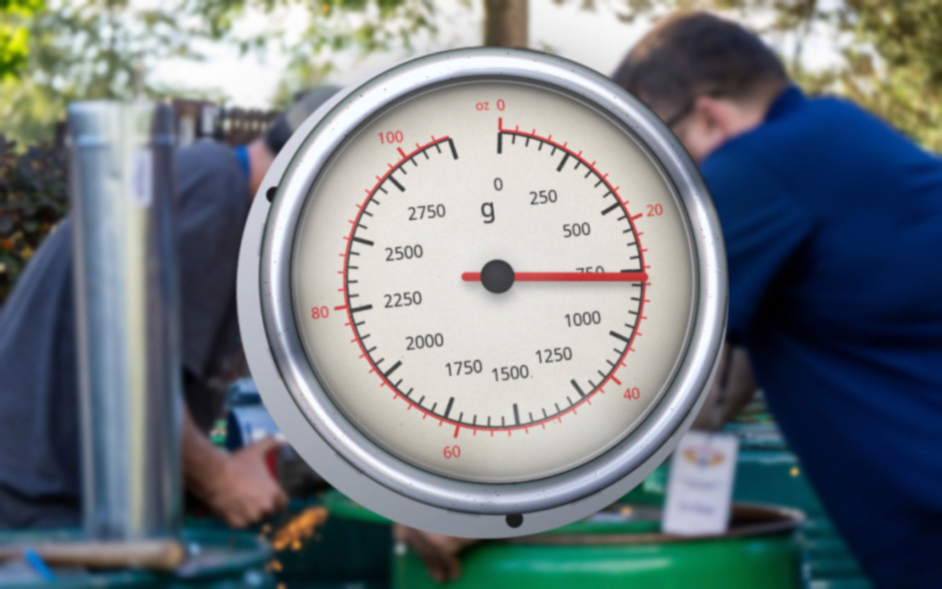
775
